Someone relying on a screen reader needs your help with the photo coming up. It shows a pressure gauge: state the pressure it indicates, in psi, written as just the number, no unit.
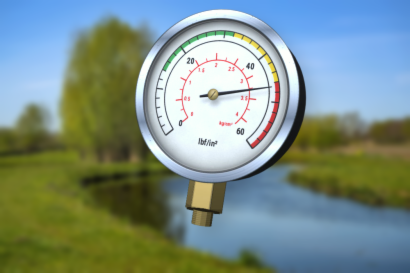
47
